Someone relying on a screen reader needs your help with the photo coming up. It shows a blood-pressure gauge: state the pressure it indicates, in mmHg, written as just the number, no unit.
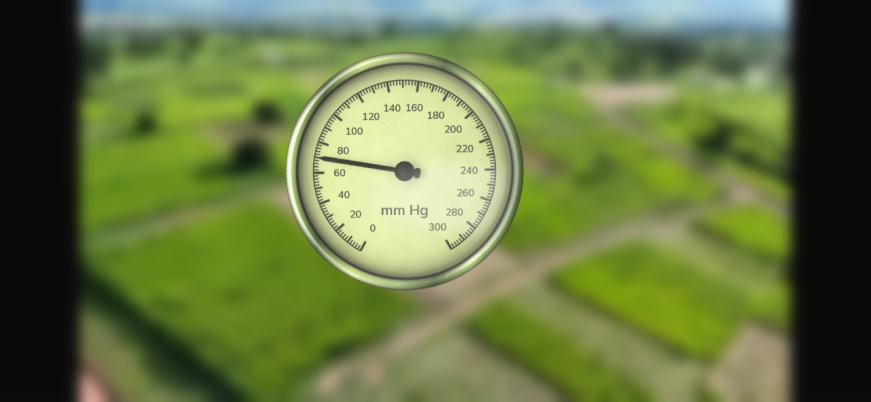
70
